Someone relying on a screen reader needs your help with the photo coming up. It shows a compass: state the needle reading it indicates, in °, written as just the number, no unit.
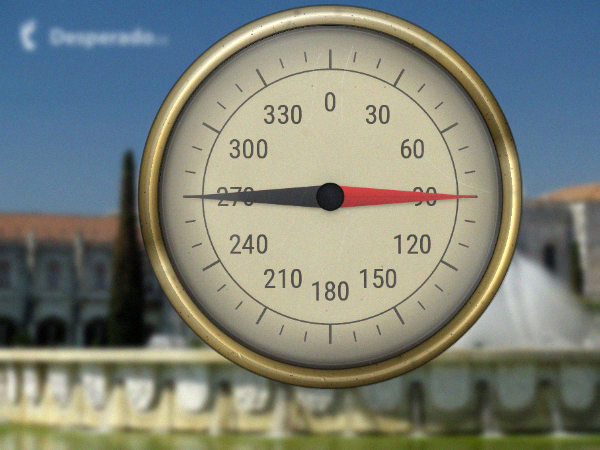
90
